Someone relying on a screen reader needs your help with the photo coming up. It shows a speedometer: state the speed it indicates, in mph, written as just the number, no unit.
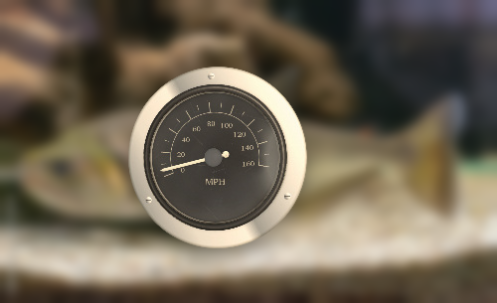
5
